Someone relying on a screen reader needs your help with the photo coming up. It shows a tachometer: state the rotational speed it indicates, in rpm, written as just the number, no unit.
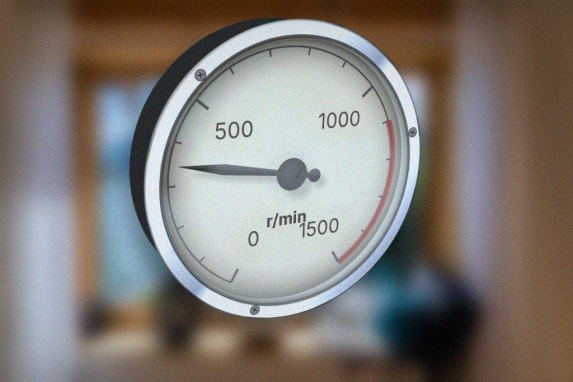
350
